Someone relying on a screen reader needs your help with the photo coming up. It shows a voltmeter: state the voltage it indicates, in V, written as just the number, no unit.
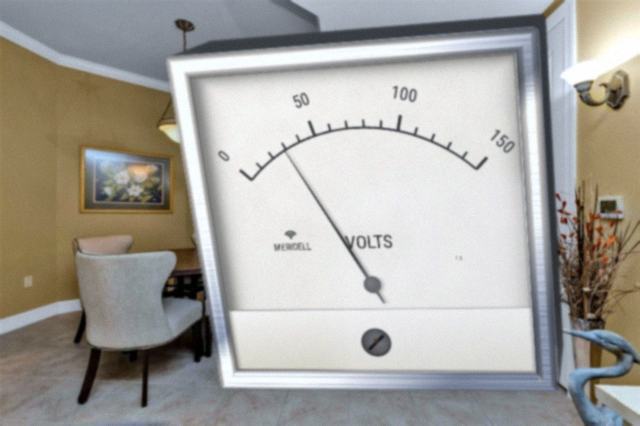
30
